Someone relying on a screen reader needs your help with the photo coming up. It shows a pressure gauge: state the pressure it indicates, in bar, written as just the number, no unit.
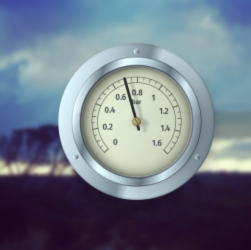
0.7
